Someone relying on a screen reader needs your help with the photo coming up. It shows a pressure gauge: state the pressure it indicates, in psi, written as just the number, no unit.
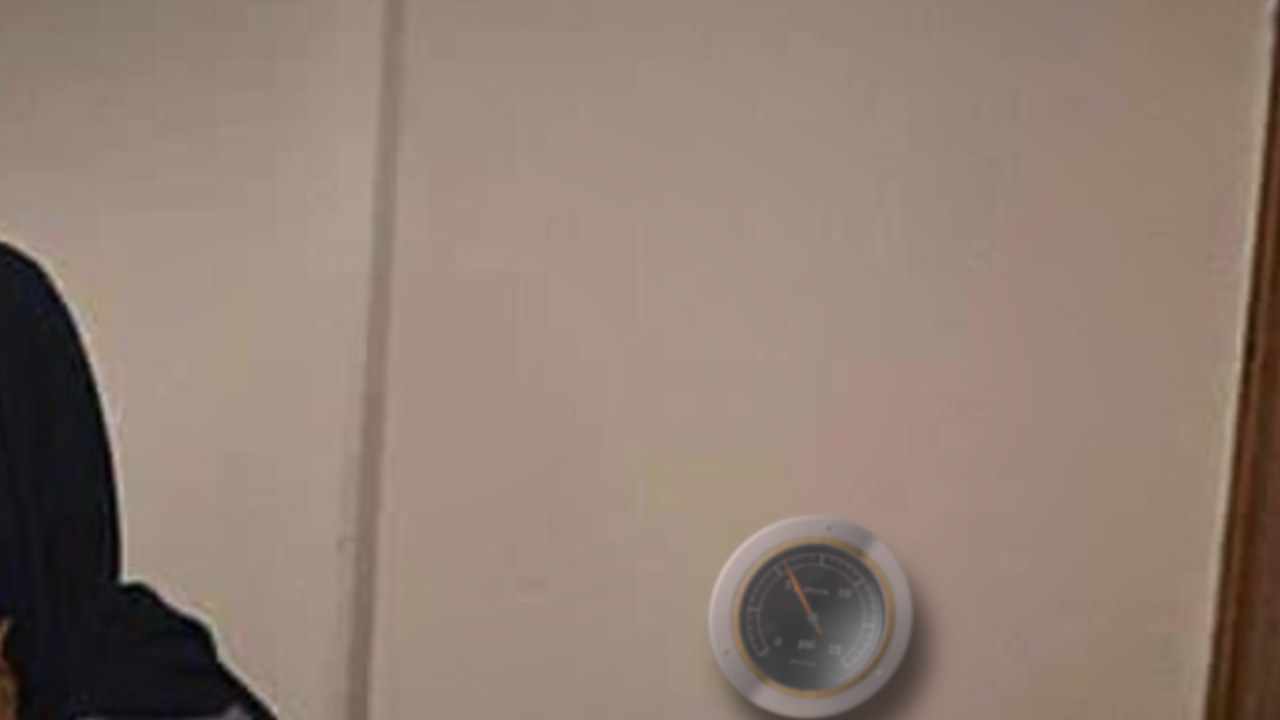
5.5
